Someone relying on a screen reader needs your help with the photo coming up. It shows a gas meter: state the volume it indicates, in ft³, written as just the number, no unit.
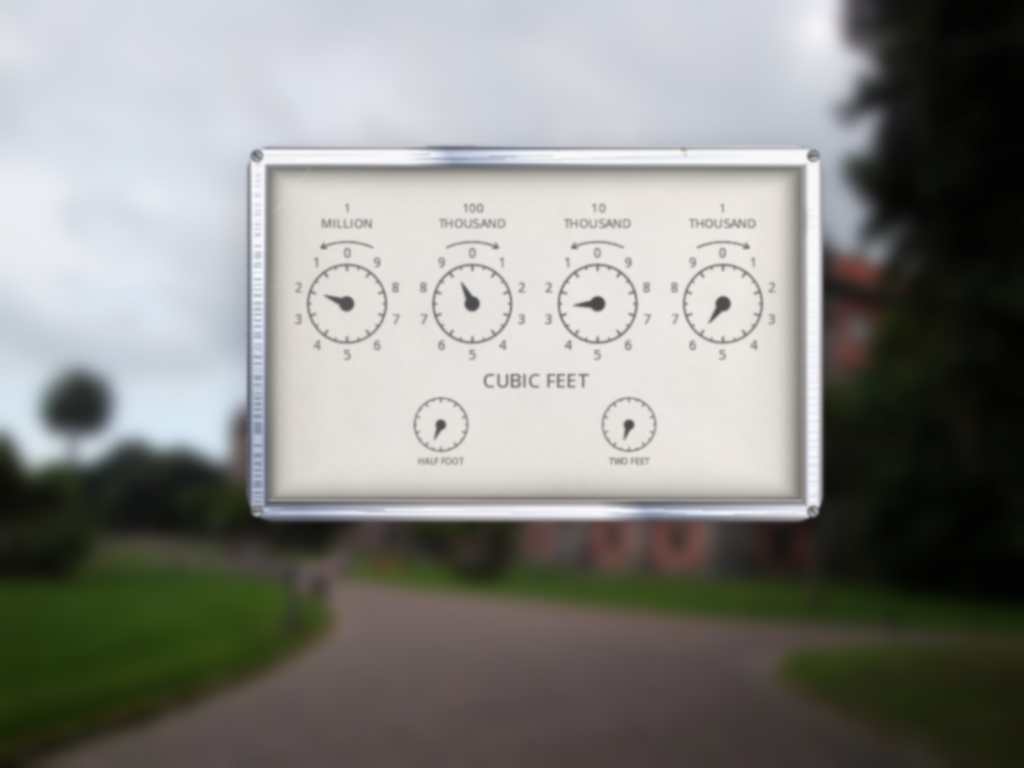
192600
